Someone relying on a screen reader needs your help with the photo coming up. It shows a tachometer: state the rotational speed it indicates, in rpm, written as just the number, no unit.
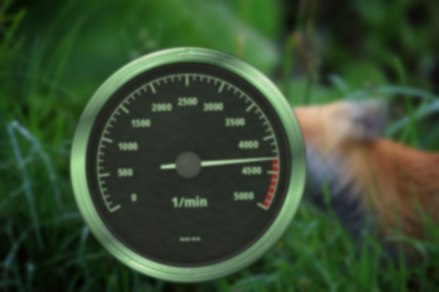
4300
